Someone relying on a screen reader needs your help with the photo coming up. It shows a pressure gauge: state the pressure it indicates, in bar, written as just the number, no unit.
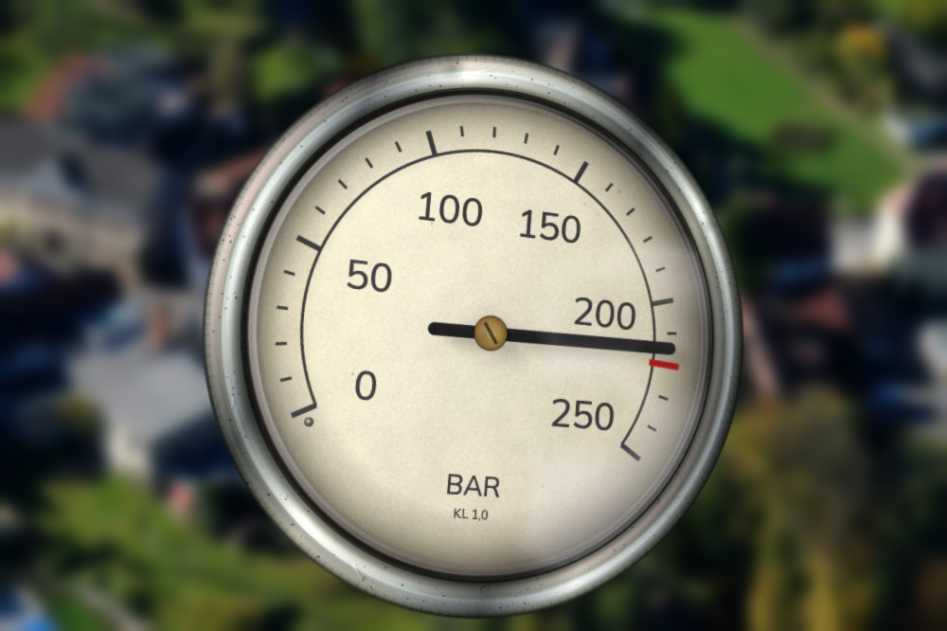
215
